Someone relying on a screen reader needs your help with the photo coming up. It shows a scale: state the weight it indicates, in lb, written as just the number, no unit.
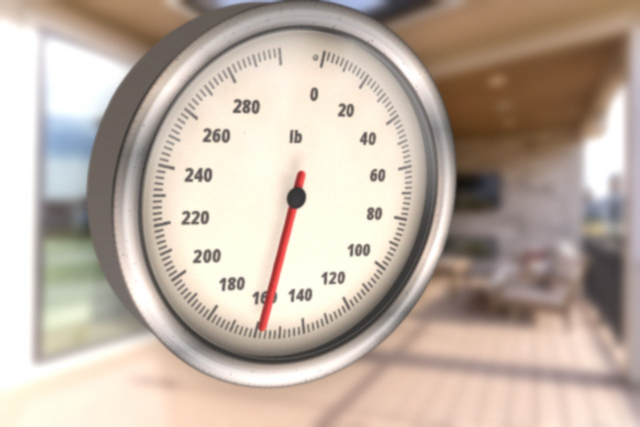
160
